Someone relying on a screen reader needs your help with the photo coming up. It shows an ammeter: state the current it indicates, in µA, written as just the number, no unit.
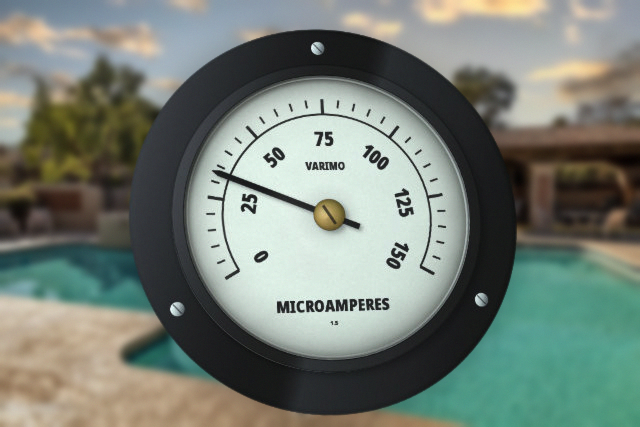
32.5
